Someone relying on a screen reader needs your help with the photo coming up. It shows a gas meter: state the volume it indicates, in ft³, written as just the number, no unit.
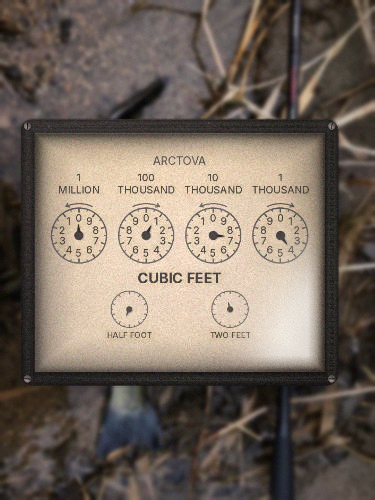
7400
